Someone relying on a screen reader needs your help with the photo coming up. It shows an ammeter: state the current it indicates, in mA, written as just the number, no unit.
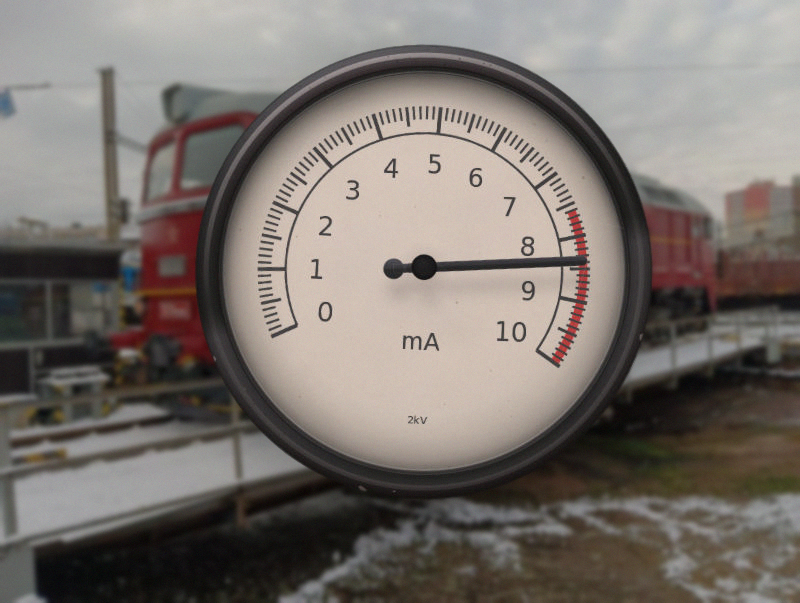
8.4
